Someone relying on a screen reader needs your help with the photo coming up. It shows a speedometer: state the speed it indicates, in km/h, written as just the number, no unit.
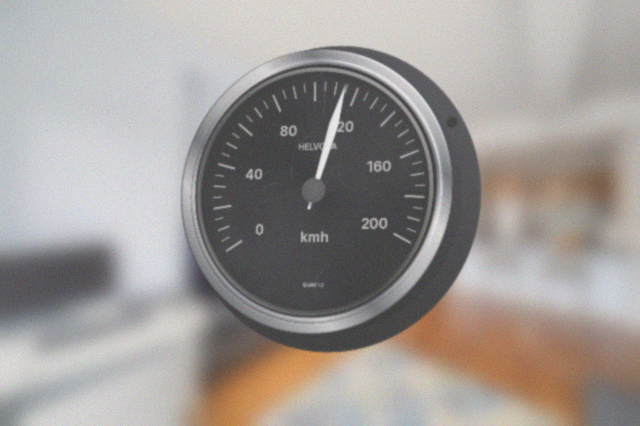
115
